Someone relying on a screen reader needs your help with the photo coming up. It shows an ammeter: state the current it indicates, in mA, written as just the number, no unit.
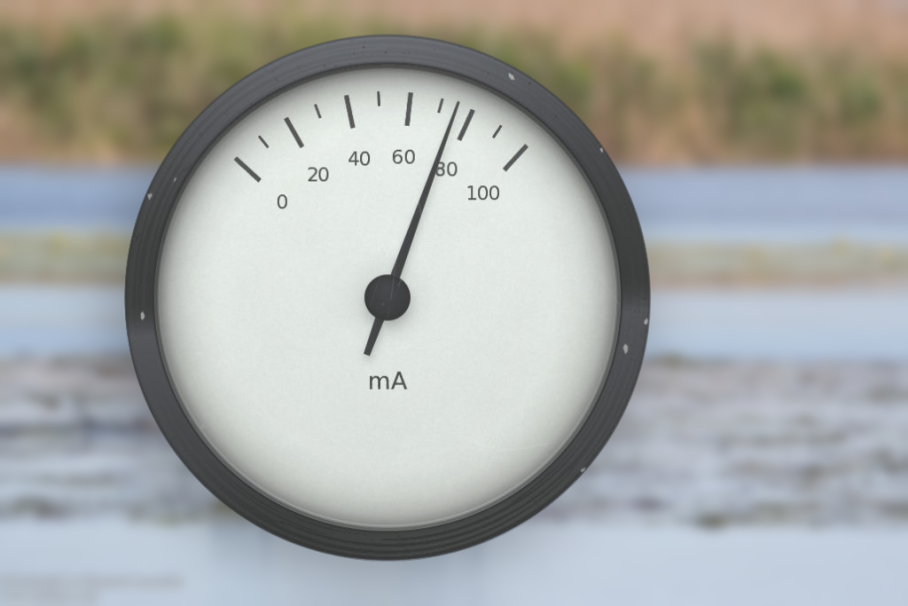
75
